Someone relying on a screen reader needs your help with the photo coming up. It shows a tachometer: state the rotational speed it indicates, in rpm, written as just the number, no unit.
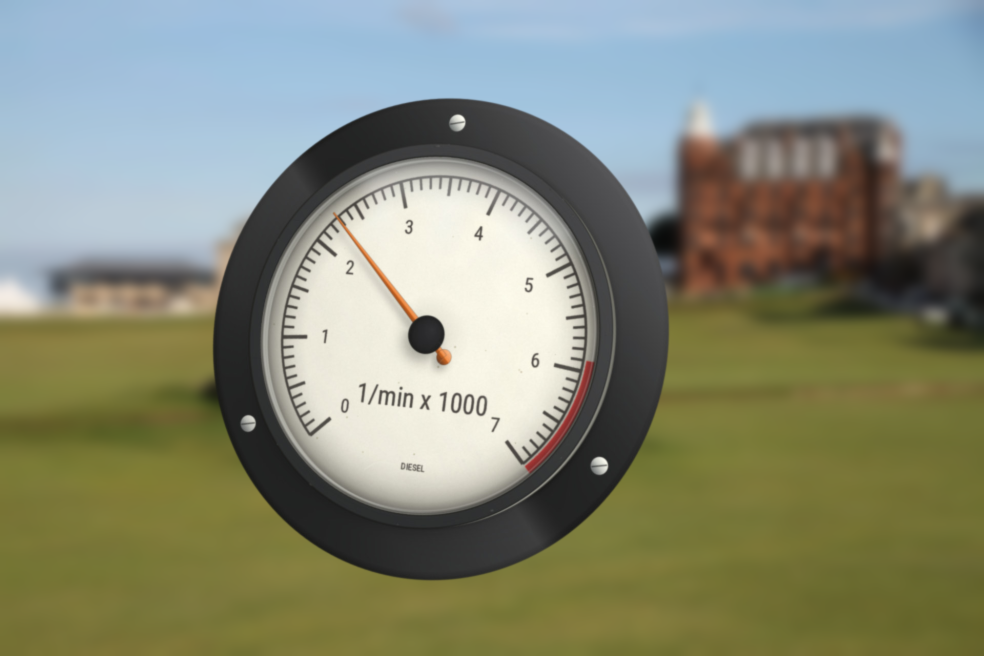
2300
